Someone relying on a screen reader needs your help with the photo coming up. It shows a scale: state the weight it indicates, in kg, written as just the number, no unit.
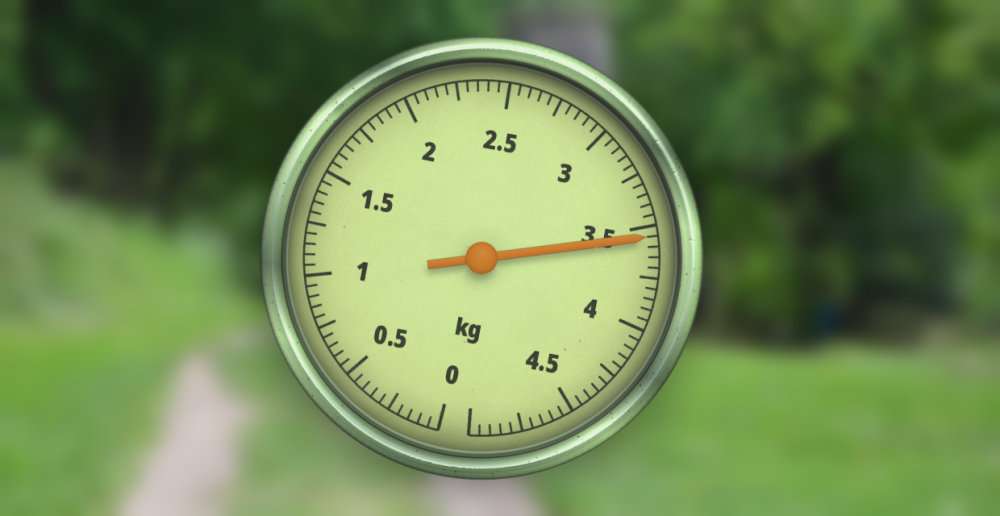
3.55
